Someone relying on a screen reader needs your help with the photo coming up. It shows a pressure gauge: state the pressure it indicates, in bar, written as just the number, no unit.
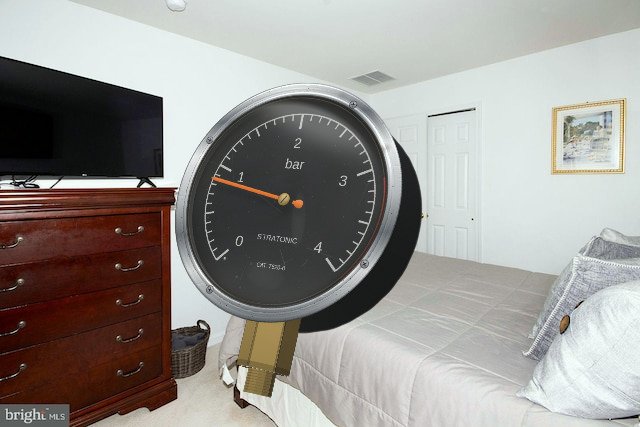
0.85
